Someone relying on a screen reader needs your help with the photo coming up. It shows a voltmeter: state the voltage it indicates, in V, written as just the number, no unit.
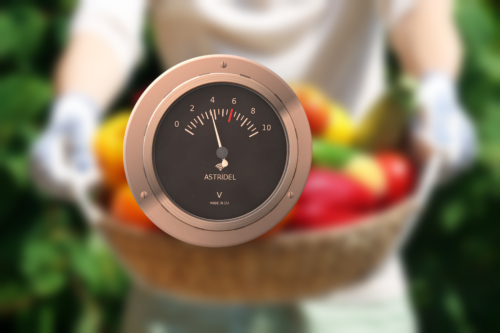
3.5
